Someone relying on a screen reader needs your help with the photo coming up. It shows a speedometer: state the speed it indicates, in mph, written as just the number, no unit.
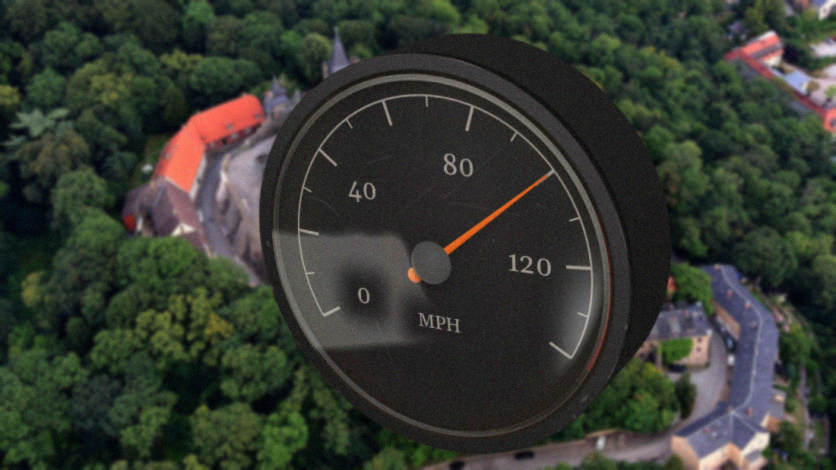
100
